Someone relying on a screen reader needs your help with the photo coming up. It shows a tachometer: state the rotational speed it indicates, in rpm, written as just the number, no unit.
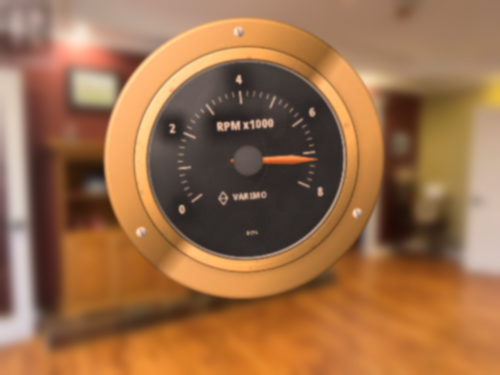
7200
